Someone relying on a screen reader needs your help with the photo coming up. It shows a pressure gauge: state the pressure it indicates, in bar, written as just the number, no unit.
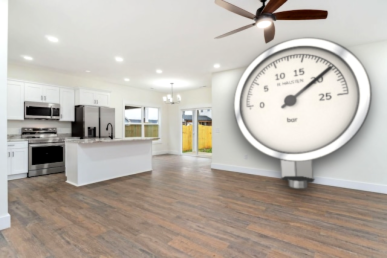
20
